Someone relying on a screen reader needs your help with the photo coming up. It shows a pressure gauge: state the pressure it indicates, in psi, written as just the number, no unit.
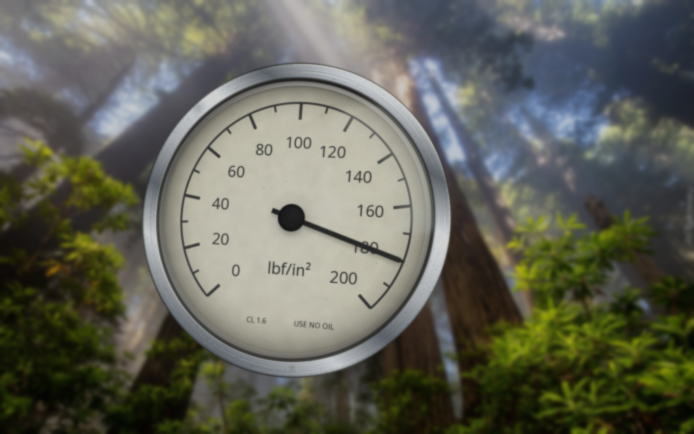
180
